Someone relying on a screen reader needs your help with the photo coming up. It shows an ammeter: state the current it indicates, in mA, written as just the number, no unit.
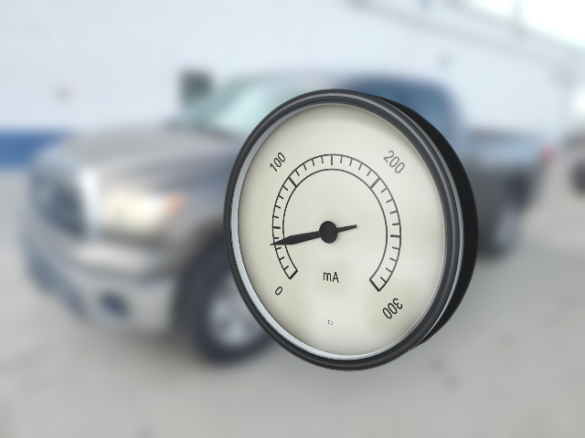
35
